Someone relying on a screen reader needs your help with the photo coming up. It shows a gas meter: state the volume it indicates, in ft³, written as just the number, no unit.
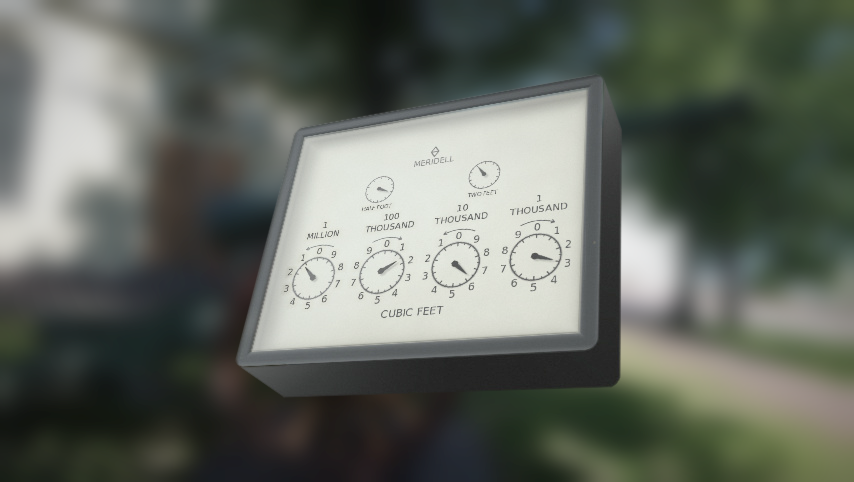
116300
